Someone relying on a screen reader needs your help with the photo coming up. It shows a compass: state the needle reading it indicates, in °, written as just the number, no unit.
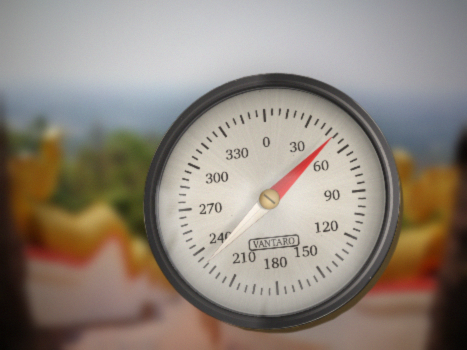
50
